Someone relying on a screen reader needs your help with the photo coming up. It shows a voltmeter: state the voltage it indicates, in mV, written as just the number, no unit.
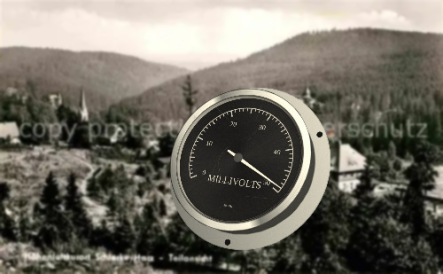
49
